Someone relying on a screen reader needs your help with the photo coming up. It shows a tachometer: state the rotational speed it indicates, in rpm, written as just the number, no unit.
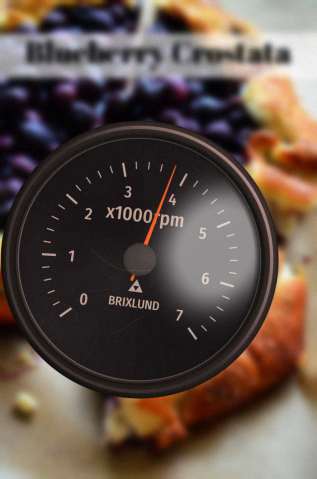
3800
